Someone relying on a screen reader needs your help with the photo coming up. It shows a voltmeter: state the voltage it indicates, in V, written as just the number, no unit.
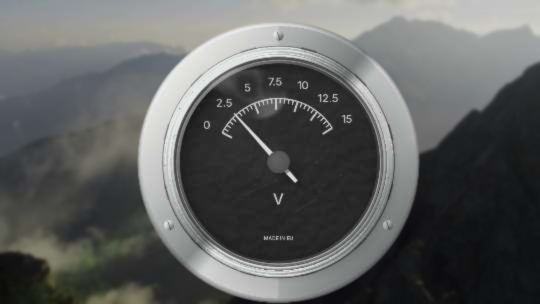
2.5
